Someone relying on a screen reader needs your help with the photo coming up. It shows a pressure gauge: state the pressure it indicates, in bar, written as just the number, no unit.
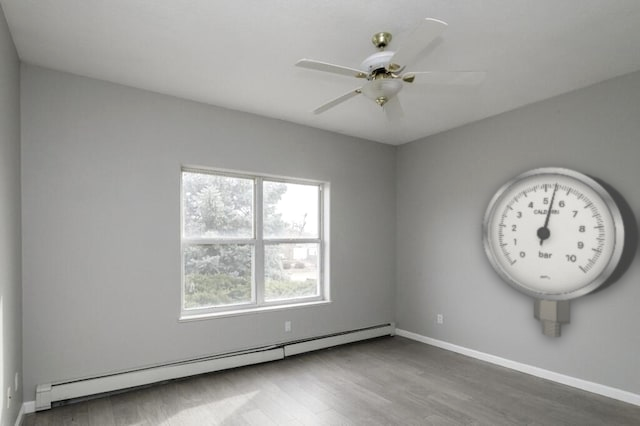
5.5
